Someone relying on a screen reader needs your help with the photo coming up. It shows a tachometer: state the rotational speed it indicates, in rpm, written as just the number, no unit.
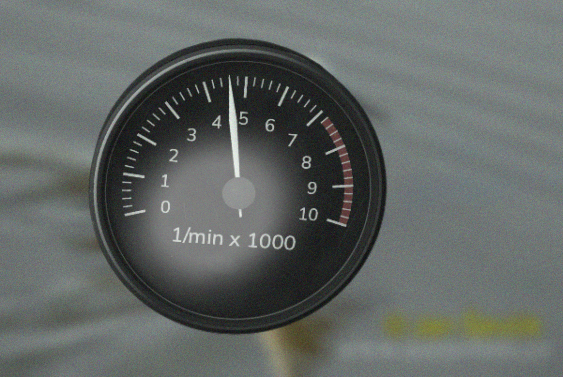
4600
